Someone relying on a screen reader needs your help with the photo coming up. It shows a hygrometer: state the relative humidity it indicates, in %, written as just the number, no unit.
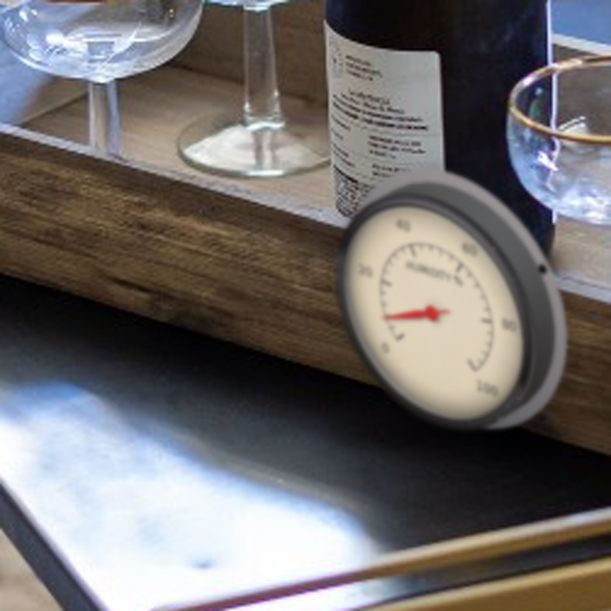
8
